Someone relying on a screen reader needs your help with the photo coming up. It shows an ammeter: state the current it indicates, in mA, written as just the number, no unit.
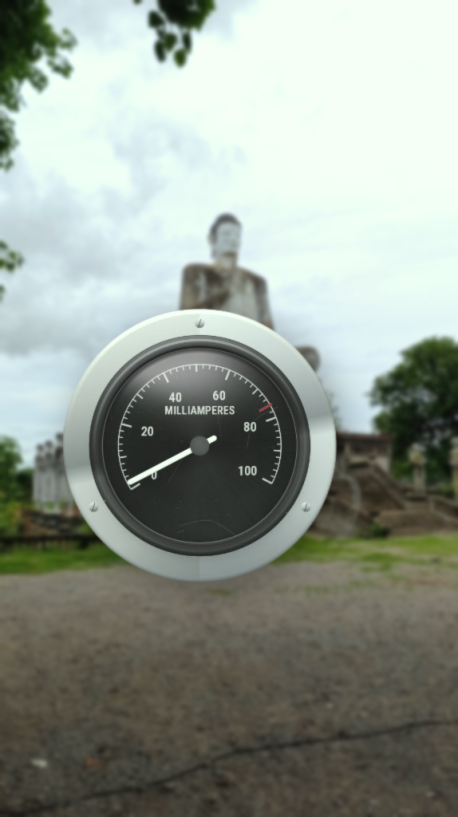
2
